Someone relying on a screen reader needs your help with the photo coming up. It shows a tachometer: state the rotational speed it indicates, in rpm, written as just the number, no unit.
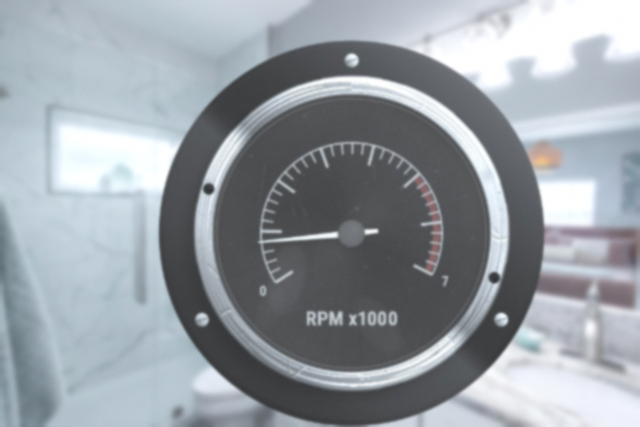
800
